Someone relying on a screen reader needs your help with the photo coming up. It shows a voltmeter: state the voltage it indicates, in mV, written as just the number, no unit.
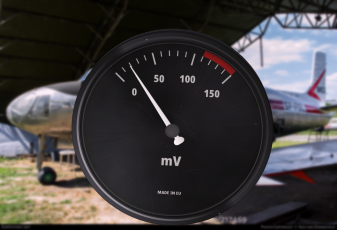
20
